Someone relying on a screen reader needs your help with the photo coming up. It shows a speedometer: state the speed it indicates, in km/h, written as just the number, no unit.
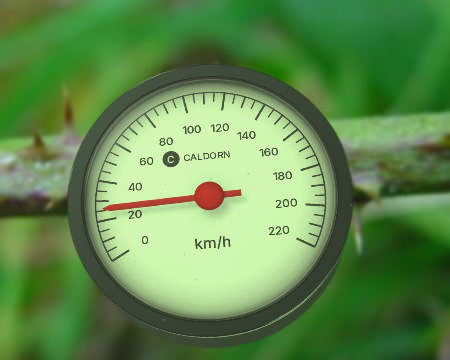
25
